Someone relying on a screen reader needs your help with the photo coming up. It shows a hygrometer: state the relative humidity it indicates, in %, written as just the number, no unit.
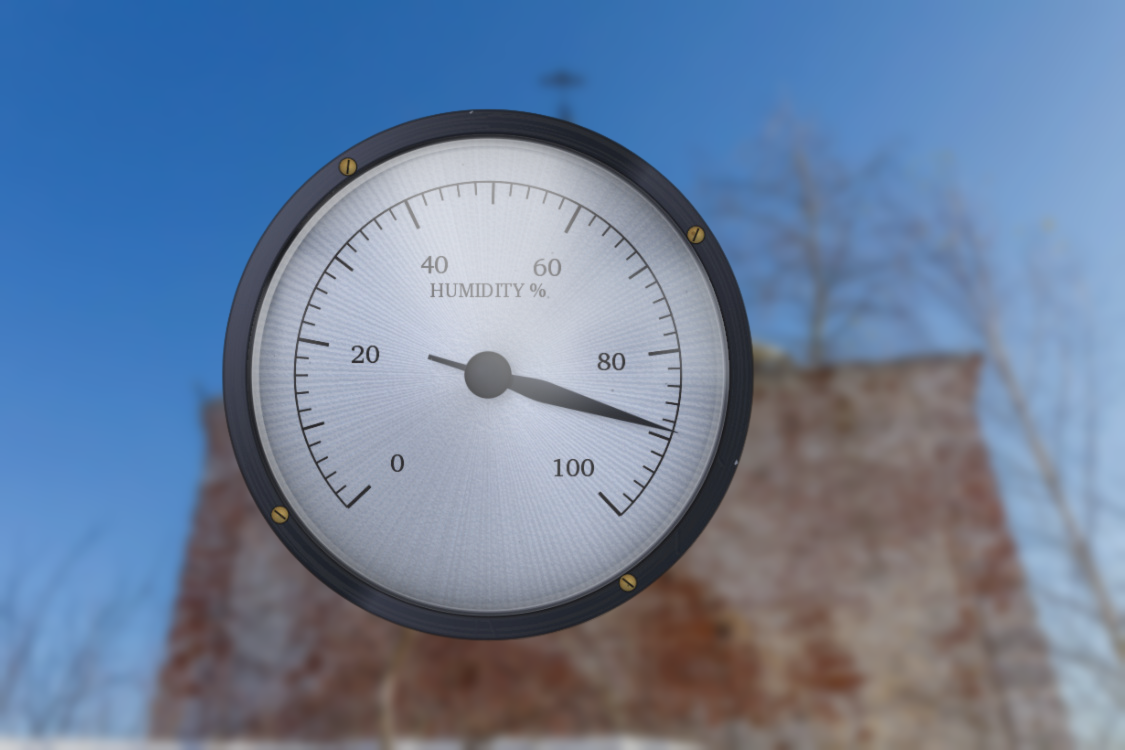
89
